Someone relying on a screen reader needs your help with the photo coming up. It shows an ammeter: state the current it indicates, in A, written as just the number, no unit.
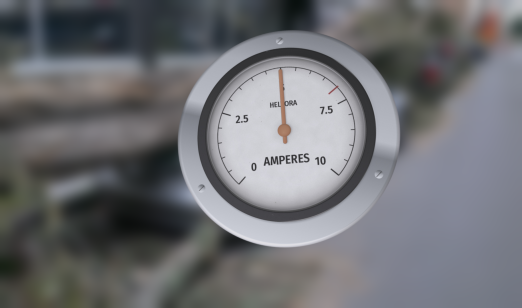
5
